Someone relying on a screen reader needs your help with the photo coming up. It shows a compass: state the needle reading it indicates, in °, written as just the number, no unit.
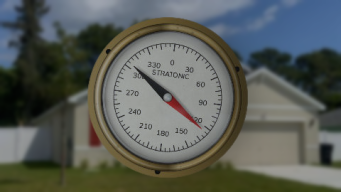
125
